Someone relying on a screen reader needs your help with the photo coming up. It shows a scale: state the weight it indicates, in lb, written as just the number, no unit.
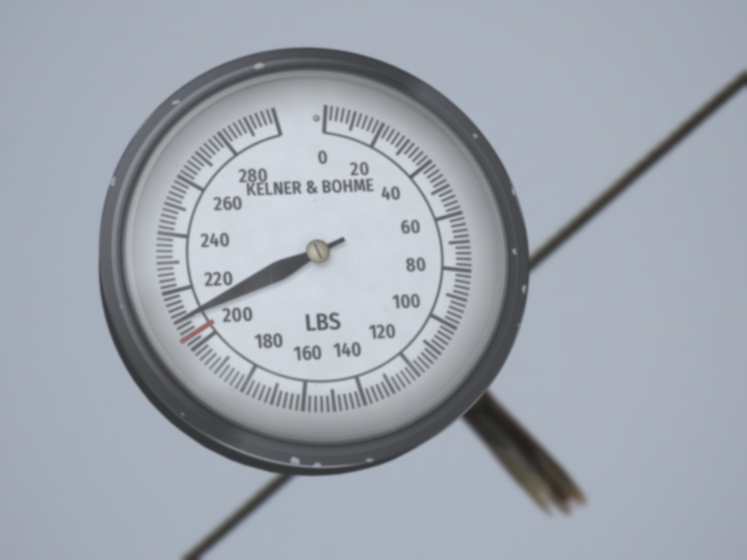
210
